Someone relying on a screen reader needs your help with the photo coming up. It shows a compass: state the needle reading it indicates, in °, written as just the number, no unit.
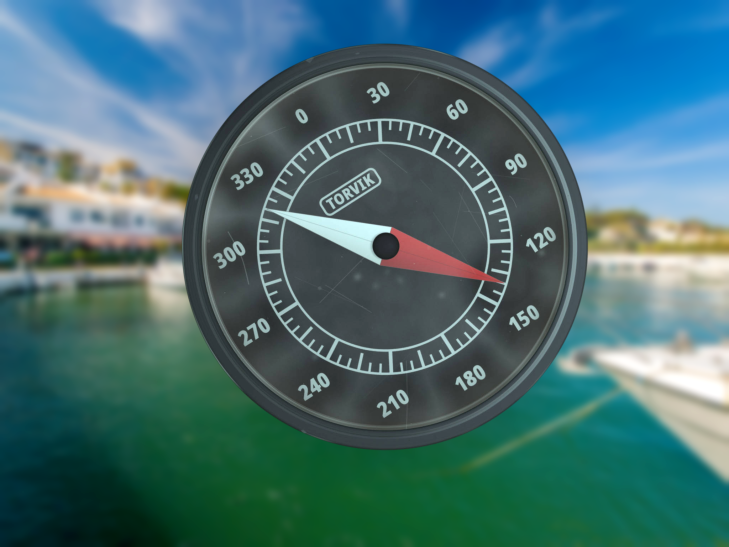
140
